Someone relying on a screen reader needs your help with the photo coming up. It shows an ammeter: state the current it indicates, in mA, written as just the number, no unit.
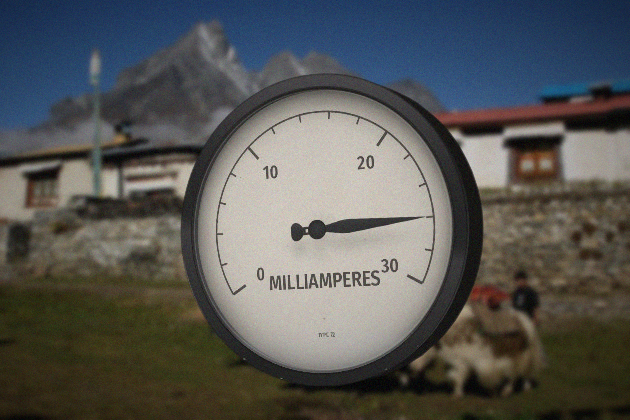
26
